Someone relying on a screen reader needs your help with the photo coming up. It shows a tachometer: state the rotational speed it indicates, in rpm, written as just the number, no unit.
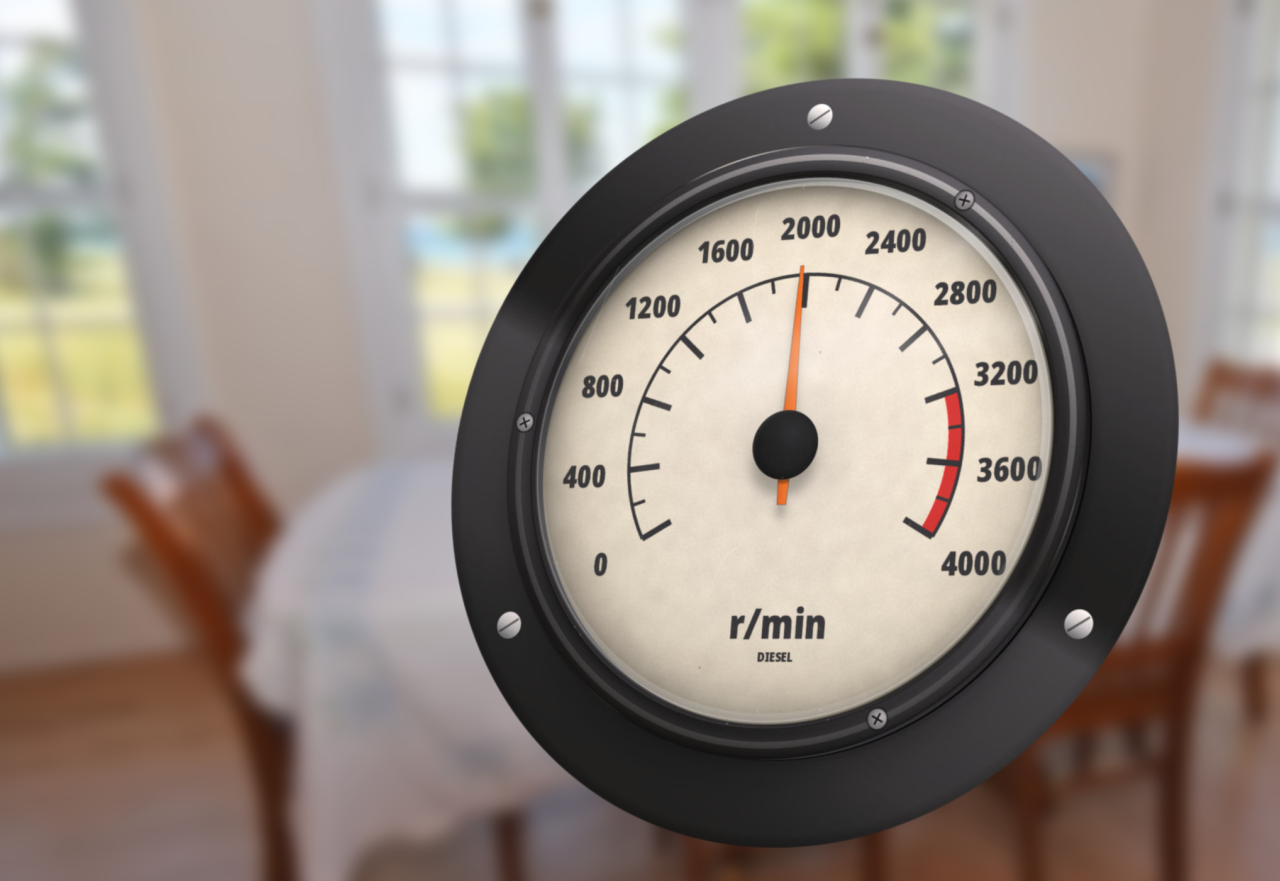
2000
